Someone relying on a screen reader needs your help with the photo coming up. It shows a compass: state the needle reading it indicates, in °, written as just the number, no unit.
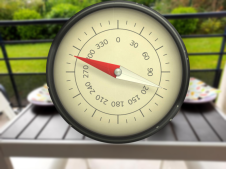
290
